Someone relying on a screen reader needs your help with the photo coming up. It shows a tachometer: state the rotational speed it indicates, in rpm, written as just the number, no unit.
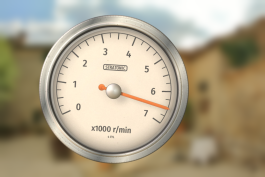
6500
